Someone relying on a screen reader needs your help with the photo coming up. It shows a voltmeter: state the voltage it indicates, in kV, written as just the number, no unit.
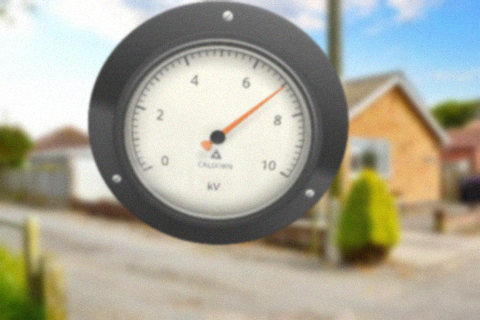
7
